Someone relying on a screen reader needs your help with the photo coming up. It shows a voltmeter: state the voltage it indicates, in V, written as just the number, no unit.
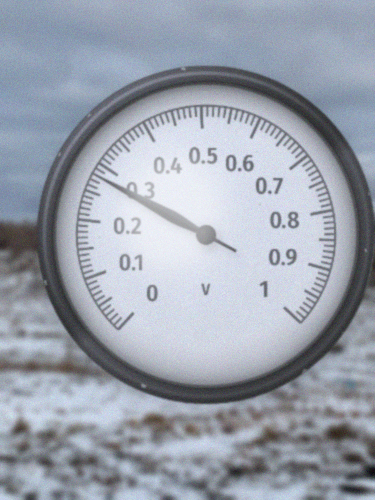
0.28
